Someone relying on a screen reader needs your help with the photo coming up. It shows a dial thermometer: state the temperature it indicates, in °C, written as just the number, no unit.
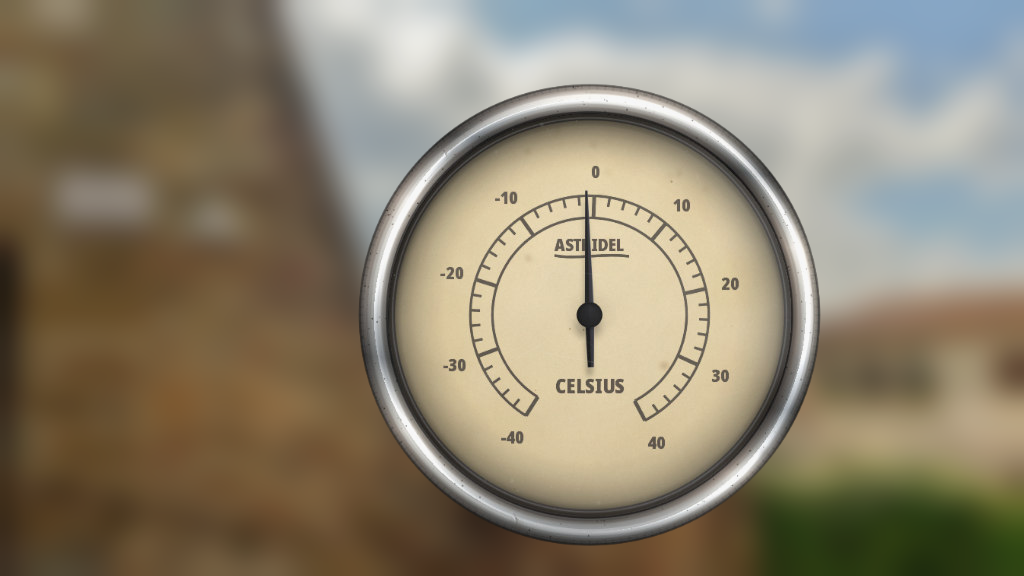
-1
